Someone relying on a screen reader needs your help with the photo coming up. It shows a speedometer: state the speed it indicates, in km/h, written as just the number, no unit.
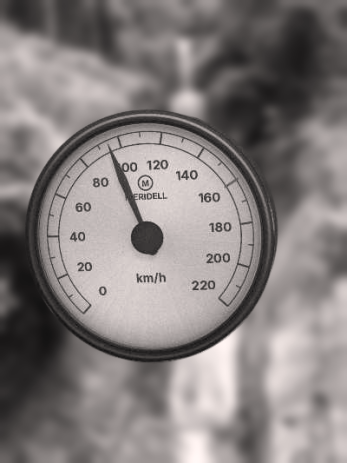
95
